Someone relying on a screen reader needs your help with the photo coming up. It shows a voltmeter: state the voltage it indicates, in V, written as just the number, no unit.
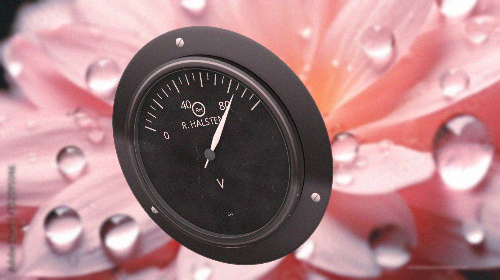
85
